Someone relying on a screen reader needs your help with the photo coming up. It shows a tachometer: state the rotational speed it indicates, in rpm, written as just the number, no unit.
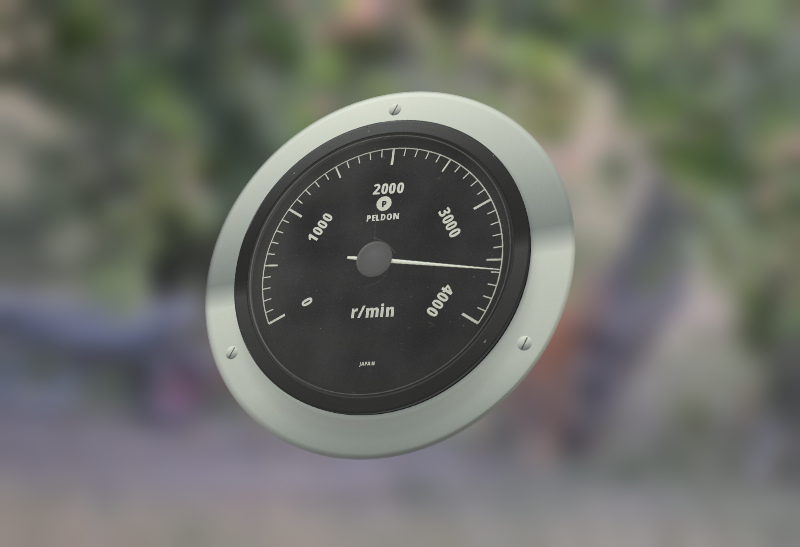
3600
